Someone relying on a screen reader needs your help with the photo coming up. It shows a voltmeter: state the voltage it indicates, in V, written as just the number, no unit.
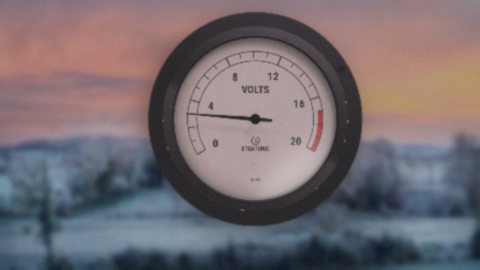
3
